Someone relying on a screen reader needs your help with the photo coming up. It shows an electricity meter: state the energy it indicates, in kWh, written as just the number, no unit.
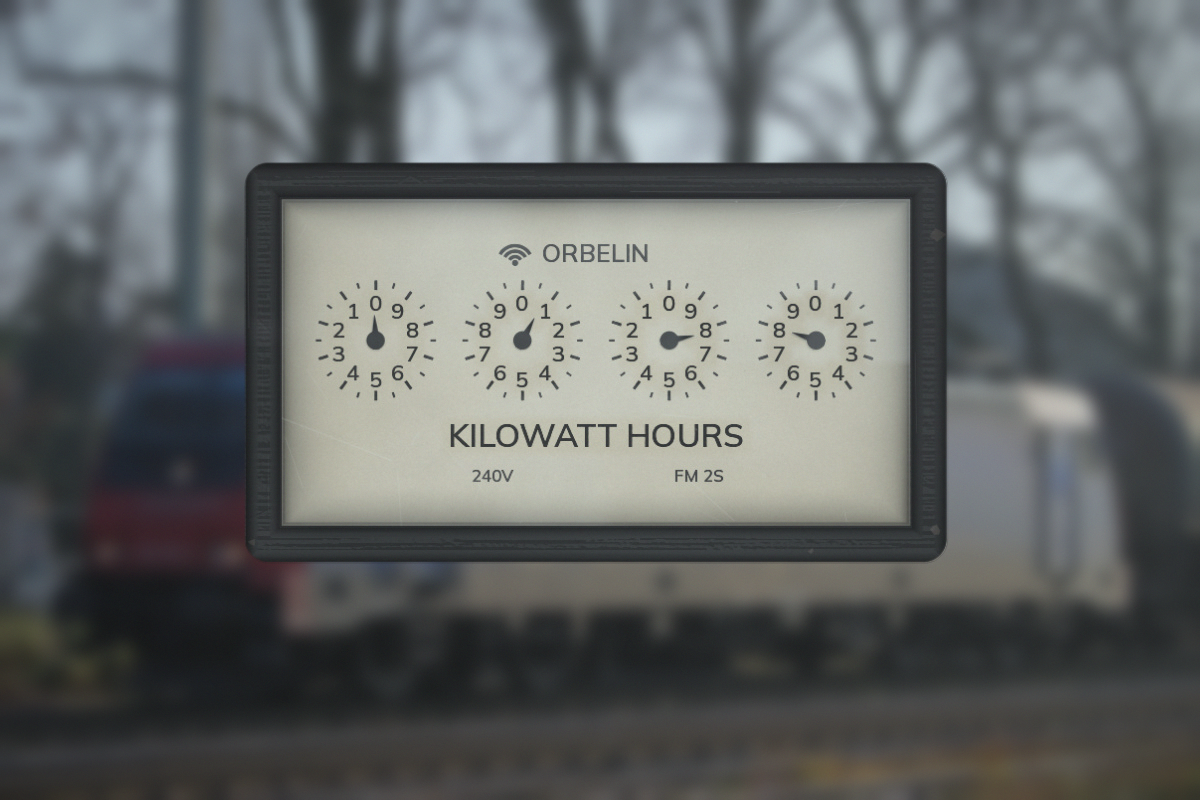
78
